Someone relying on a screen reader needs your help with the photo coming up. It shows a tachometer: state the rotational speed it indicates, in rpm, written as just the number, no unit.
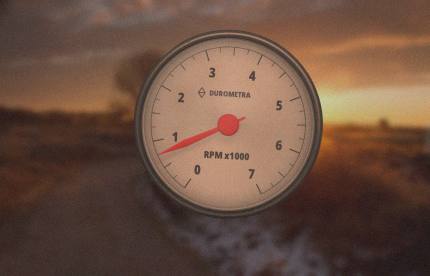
750
